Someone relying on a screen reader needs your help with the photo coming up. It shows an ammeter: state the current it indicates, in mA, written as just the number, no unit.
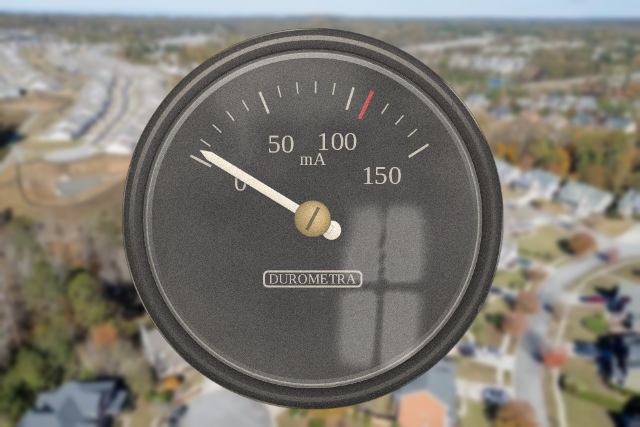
5
